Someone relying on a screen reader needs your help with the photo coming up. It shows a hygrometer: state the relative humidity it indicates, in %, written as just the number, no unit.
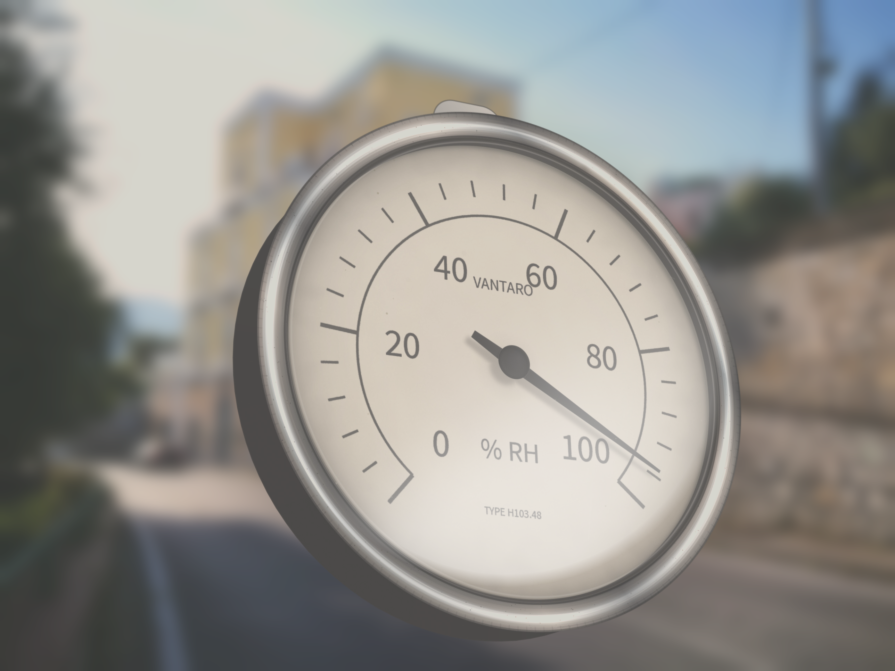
96
